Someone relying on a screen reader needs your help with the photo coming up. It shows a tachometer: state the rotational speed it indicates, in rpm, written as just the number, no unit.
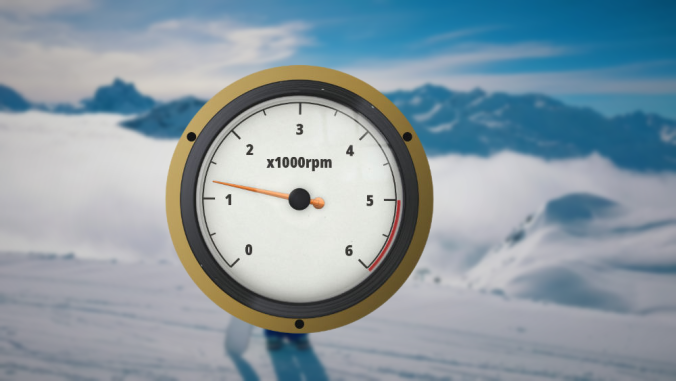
1250
